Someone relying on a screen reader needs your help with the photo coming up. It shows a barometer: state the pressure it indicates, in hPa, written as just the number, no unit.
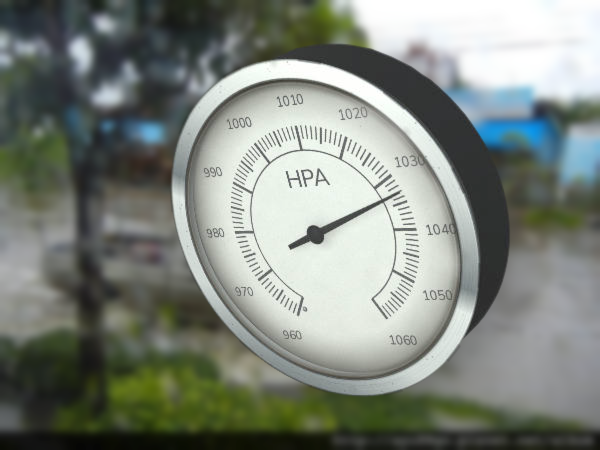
1033
